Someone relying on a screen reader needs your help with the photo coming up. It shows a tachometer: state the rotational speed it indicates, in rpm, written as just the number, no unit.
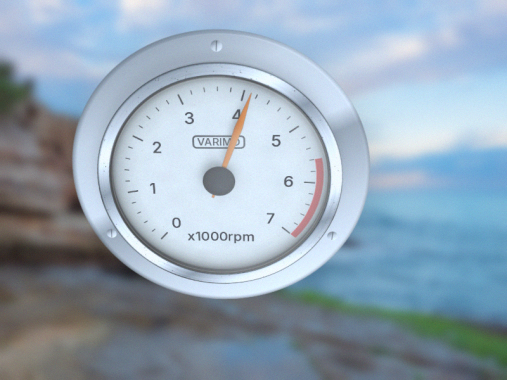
4100
